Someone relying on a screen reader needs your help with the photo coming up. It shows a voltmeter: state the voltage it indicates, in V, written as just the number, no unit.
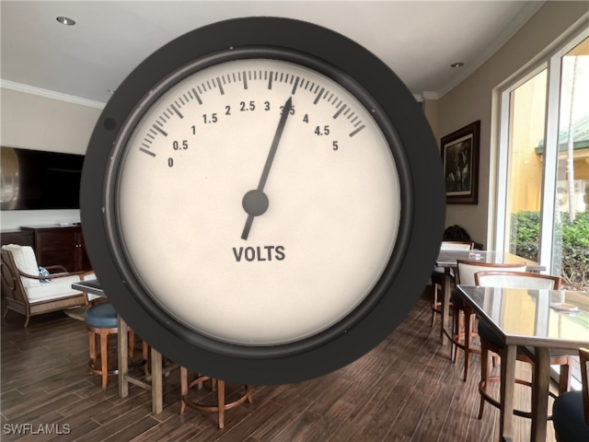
3.5
